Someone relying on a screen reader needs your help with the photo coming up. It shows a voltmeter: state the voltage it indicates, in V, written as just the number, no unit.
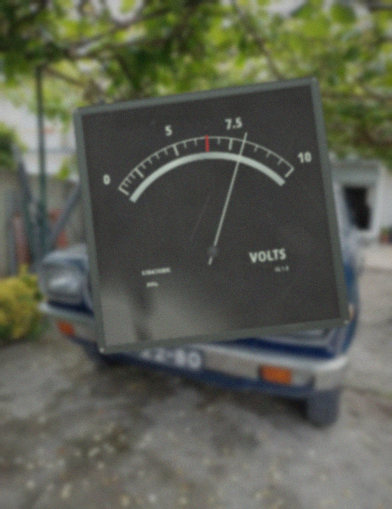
8
